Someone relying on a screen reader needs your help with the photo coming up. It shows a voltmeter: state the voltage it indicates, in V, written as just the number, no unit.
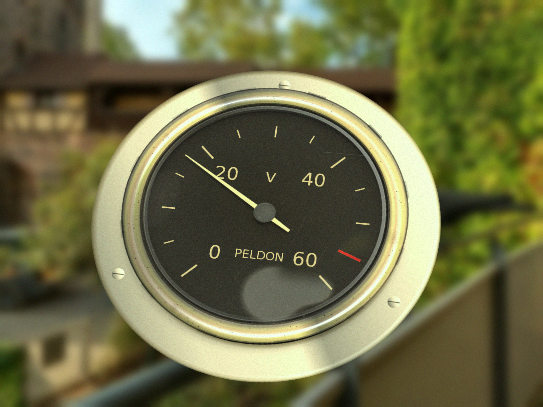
17.5
